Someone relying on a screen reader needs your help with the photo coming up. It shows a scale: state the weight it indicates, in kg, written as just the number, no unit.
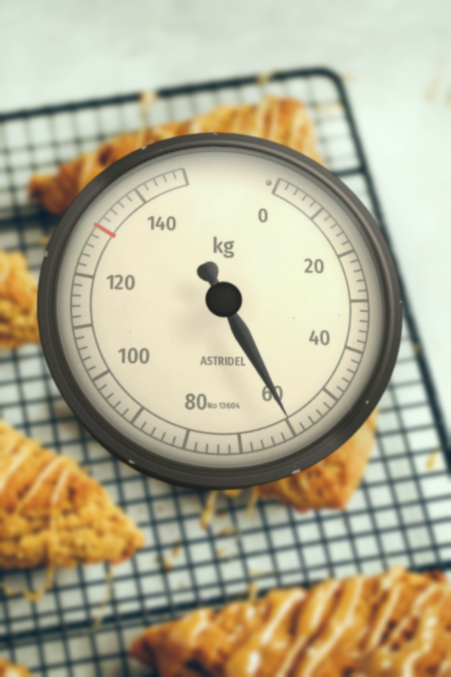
60
